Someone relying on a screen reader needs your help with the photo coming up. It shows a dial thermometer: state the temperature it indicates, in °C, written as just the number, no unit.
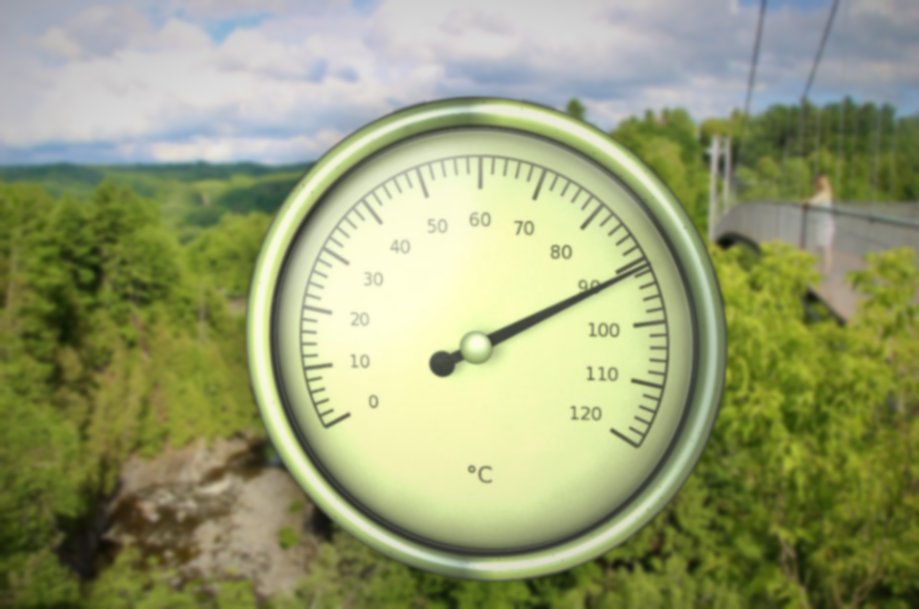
91
